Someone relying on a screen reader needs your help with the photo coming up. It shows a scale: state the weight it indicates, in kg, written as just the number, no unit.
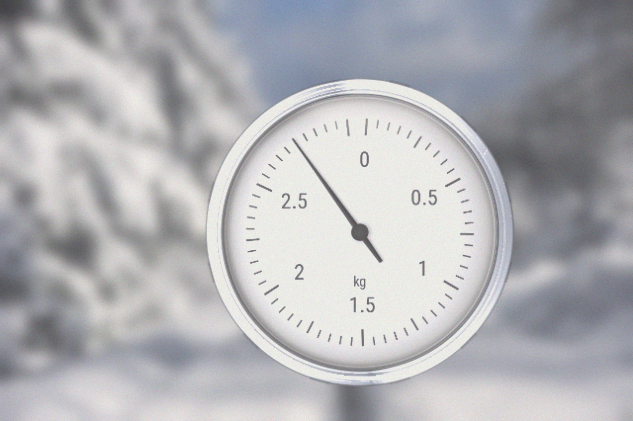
2.75
